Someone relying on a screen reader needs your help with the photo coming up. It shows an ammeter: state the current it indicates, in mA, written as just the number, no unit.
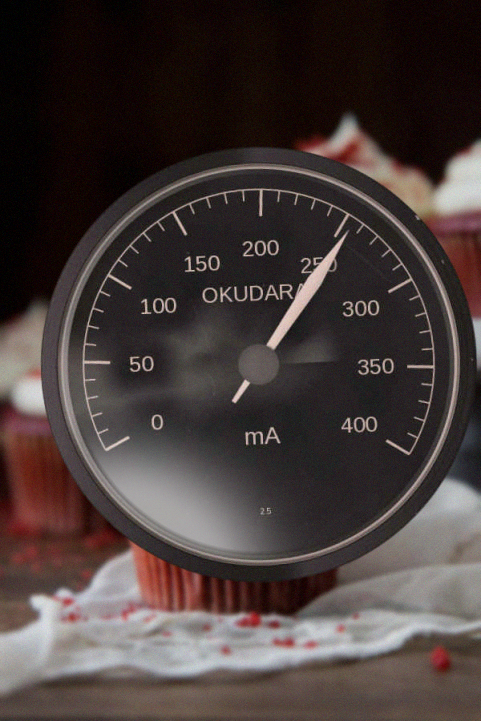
255
